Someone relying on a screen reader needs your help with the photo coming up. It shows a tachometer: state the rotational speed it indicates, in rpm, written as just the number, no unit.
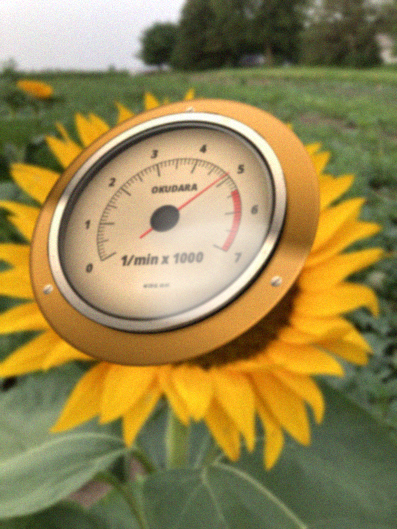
5000
